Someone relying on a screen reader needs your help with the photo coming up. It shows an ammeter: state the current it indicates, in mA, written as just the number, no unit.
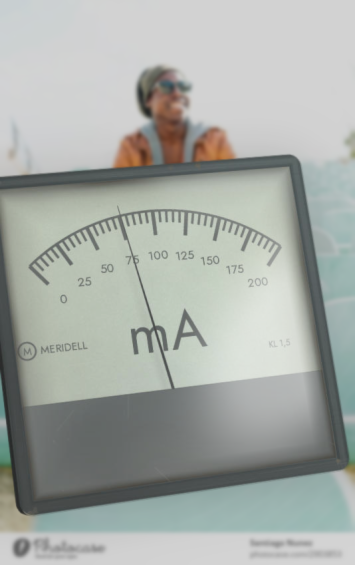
75
